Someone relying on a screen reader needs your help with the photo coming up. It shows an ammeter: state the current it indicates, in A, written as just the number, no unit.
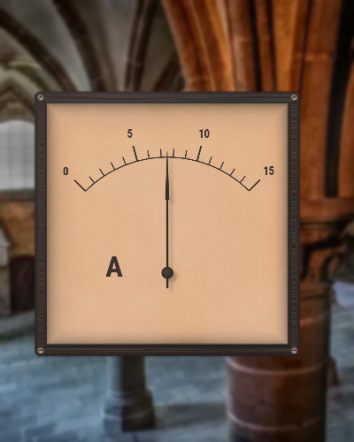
7.5
